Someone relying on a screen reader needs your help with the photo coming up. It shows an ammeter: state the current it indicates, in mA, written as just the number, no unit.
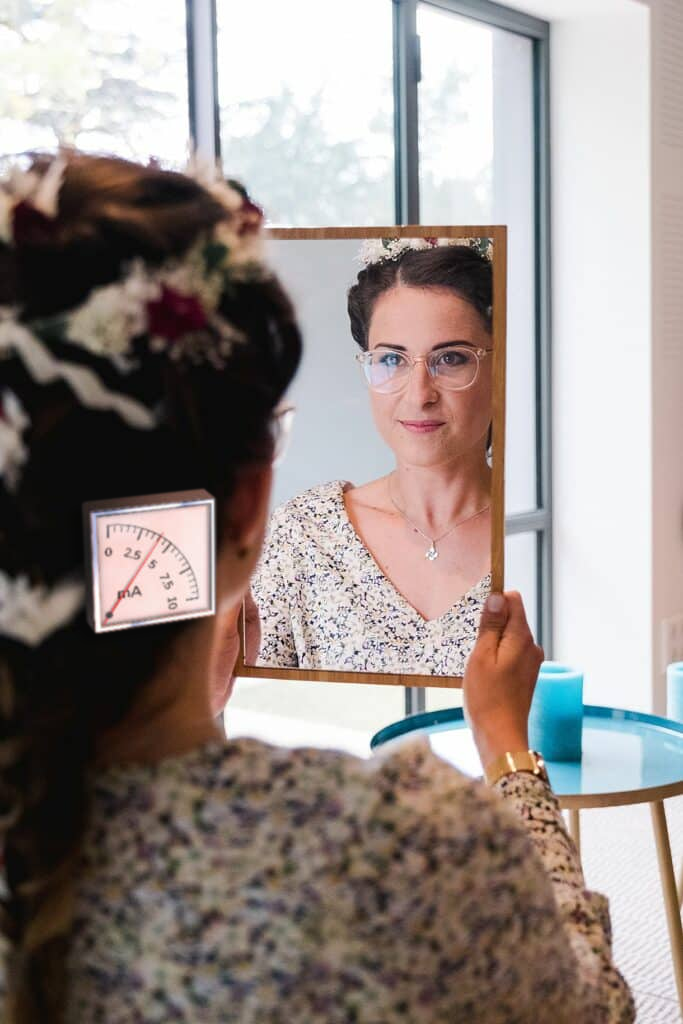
4
